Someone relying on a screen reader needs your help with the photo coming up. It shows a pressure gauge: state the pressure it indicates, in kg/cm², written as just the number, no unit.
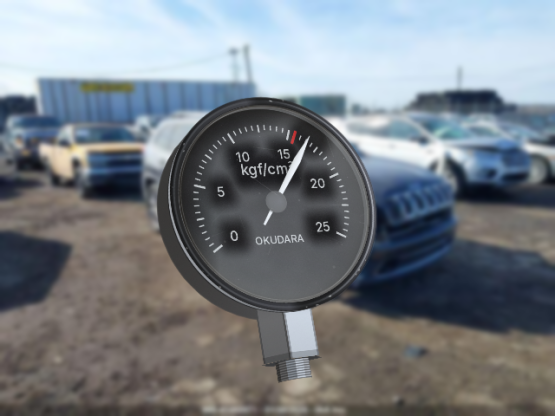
16.5
